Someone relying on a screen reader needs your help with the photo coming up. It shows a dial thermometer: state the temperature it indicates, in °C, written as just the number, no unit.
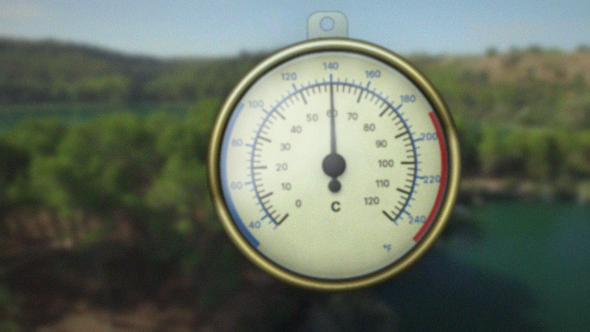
60
